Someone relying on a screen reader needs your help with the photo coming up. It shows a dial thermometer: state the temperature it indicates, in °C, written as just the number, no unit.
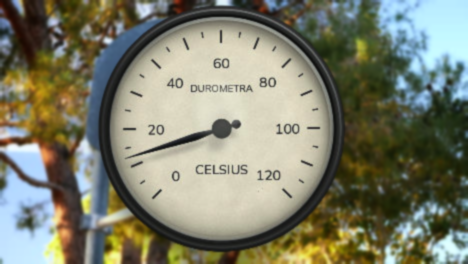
12.5
